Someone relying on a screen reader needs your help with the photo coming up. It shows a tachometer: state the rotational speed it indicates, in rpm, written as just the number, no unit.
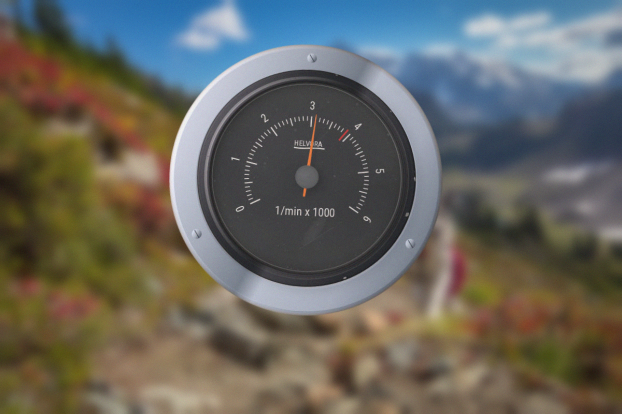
3100
